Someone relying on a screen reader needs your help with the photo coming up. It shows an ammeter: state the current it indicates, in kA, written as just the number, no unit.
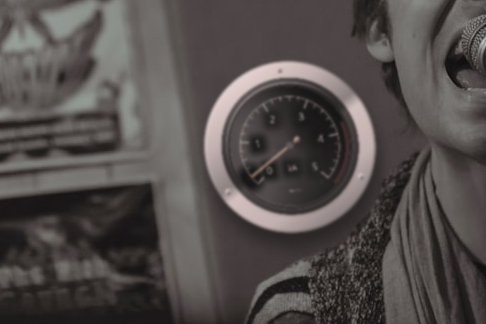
0.2
